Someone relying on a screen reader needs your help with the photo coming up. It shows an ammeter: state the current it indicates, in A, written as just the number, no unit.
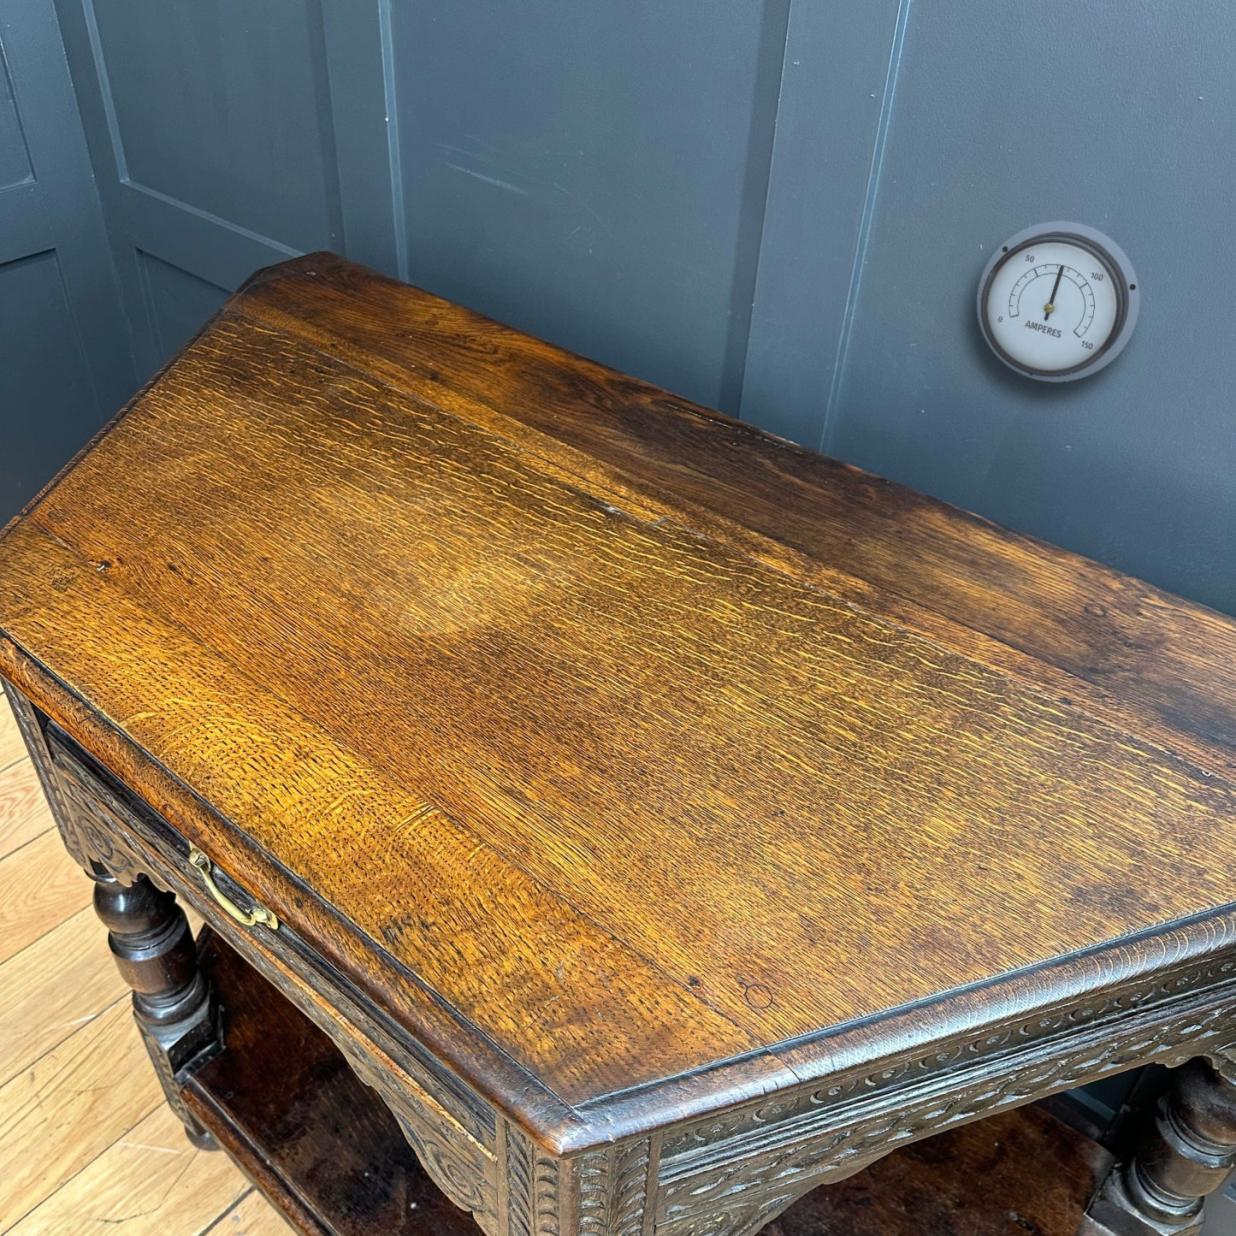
75
